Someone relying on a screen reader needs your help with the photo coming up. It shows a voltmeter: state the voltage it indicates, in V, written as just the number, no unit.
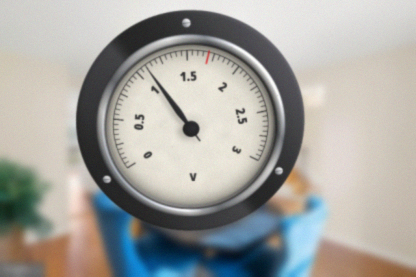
1.1
